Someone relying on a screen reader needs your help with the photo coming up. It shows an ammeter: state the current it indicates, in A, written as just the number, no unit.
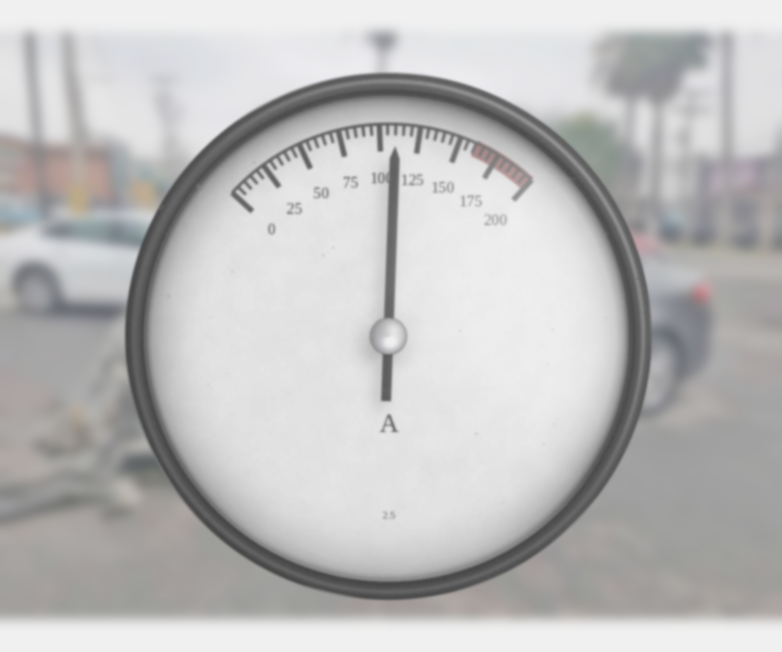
110
